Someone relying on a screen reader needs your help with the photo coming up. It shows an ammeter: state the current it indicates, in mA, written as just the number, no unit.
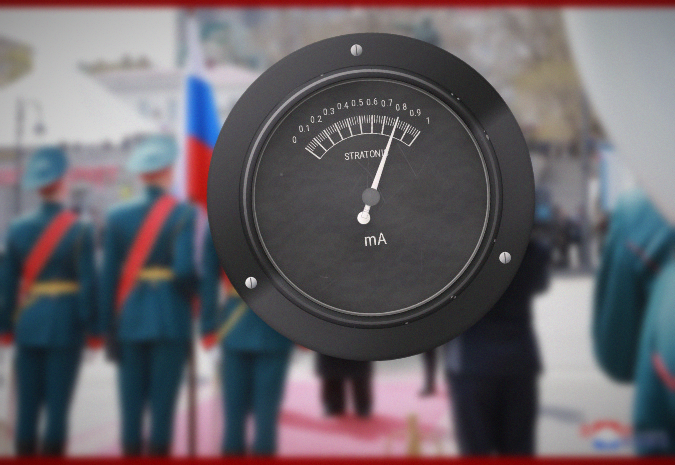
0.8
